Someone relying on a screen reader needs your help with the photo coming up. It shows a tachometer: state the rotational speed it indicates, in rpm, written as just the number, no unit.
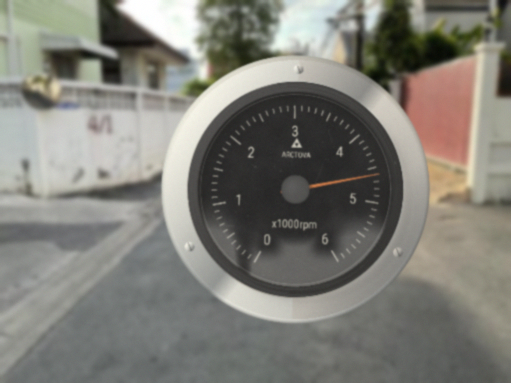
4600
